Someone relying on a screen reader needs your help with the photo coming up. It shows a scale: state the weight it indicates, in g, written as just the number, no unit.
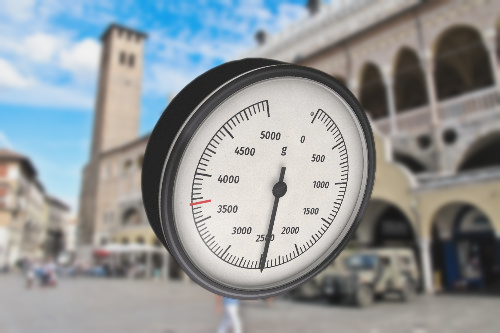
2500
